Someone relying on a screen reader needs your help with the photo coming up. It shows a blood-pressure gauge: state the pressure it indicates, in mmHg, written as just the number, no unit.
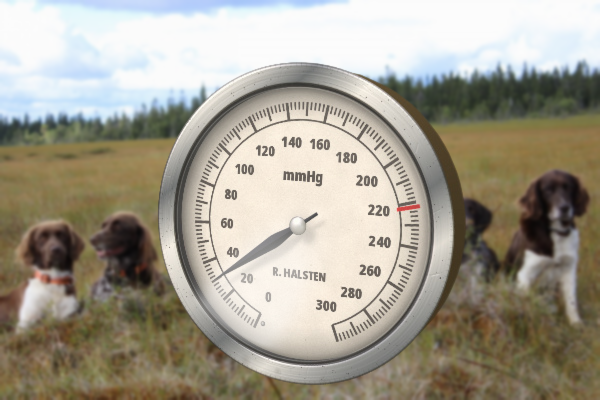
30
